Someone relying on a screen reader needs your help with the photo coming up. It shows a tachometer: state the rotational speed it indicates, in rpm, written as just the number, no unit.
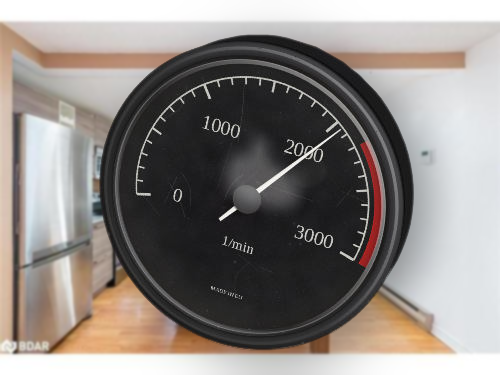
2050
